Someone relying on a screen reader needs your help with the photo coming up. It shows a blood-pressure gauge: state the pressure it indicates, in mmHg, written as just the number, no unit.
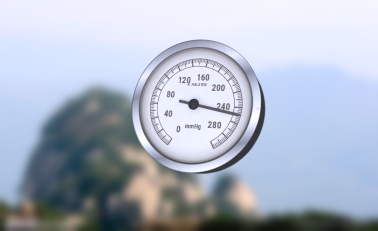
250
